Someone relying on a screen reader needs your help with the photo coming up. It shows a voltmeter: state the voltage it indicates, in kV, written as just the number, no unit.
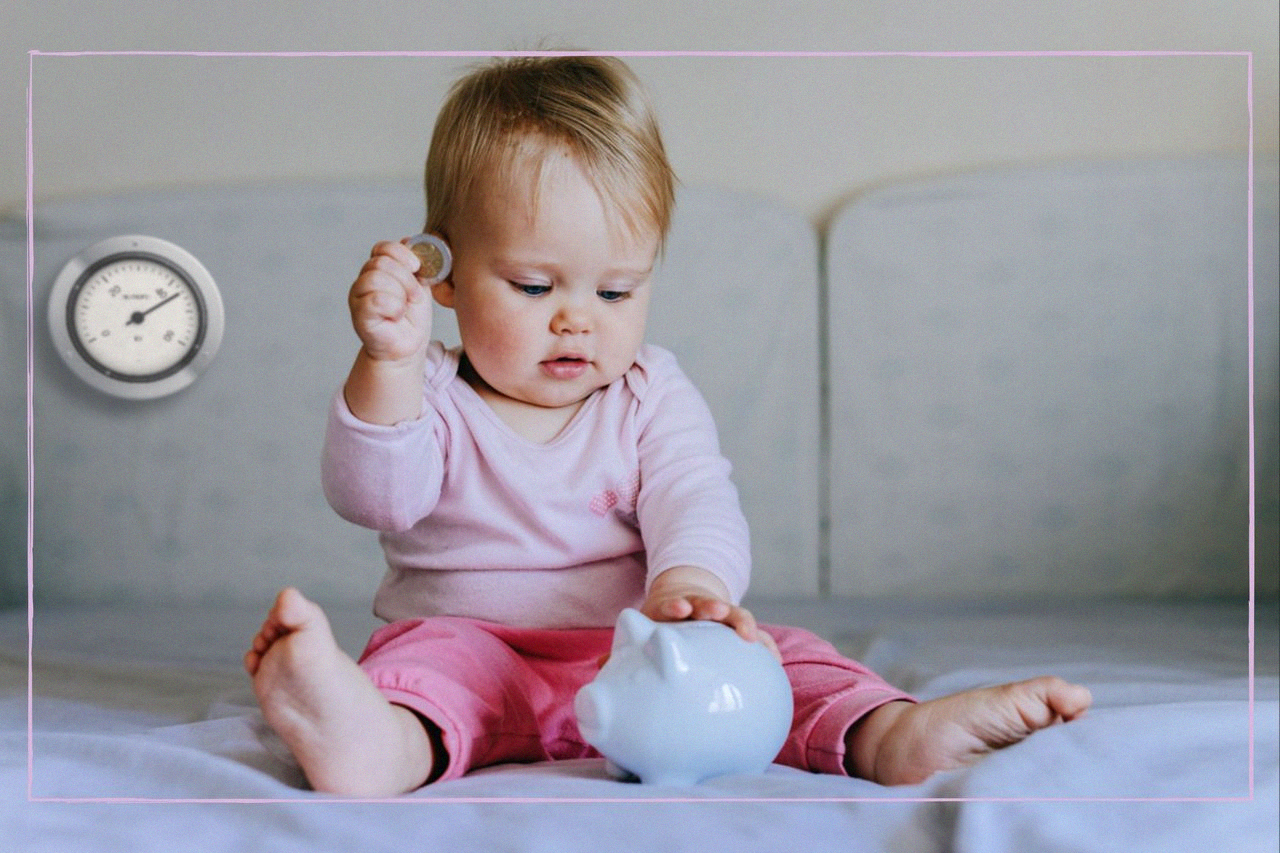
44
